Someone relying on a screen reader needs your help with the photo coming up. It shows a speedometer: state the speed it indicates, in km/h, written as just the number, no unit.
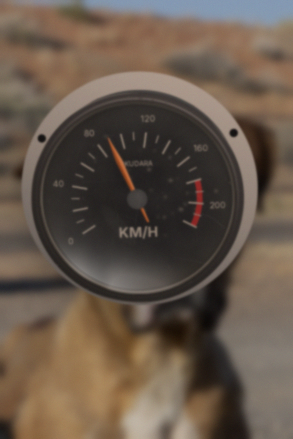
90
